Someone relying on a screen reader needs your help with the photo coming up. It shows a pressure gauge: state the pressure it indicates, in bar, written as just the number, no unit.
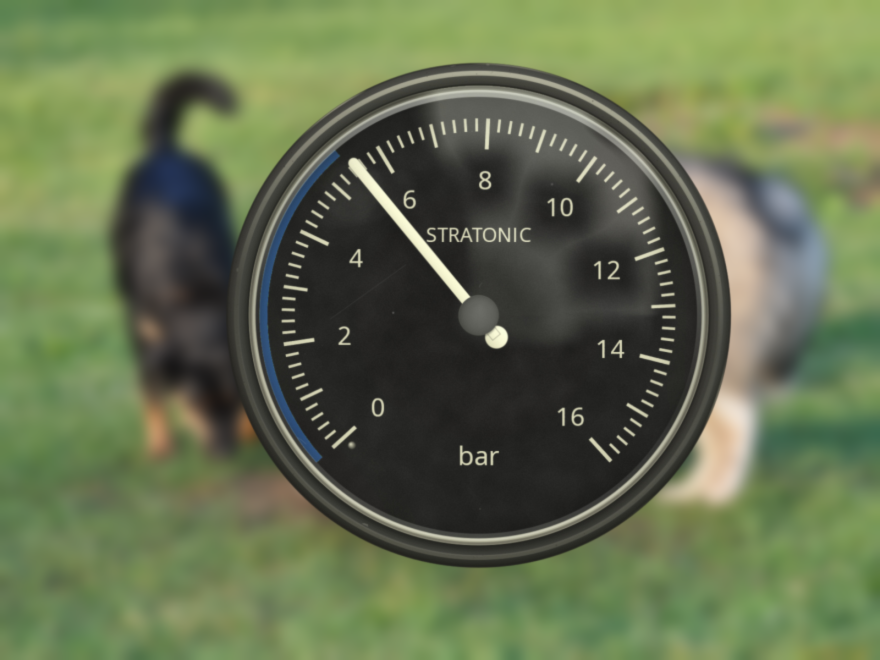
5.5
